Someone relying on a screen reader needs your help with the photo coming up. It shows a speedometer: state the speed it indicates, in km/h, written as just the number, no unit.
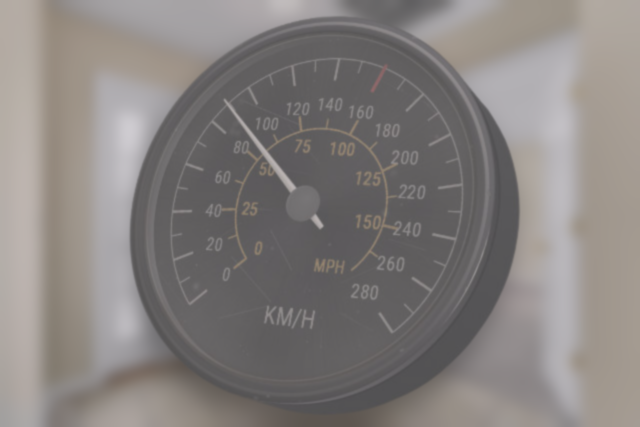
90
